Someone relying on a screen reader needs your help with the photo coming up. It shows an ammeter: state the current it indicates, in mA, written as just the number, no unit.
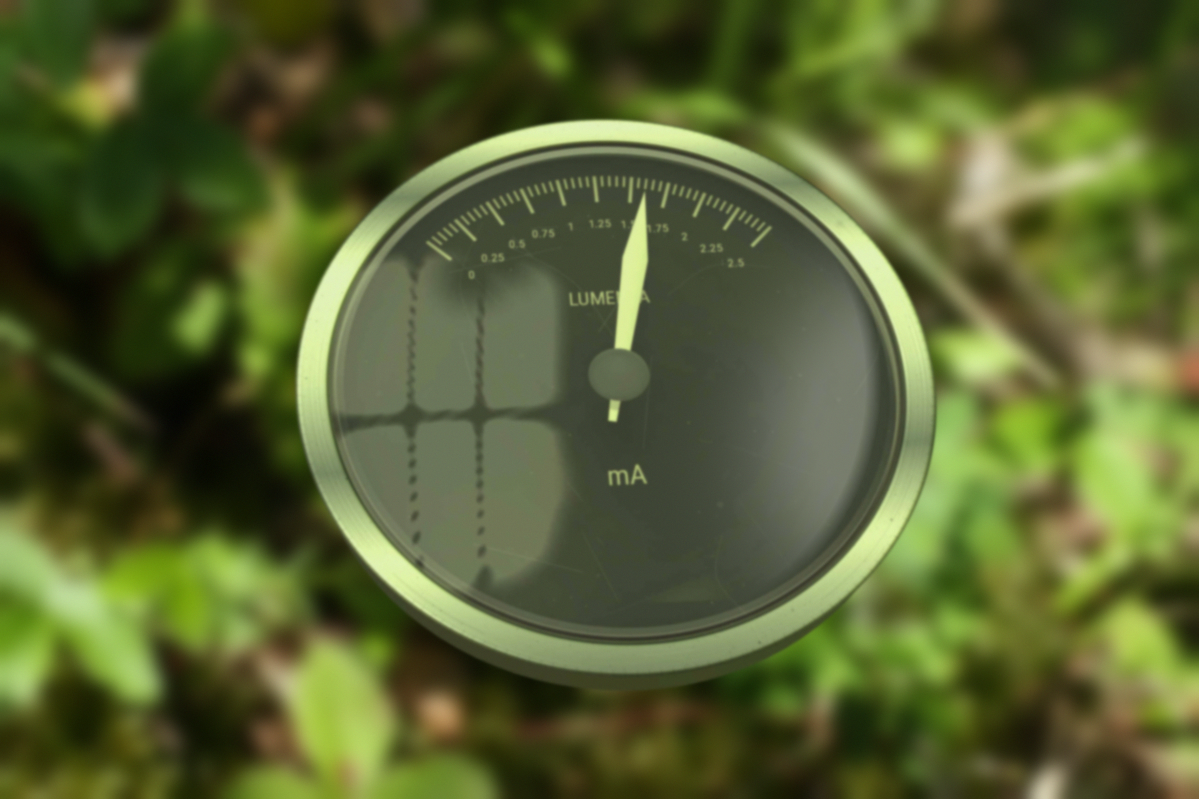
1.6
